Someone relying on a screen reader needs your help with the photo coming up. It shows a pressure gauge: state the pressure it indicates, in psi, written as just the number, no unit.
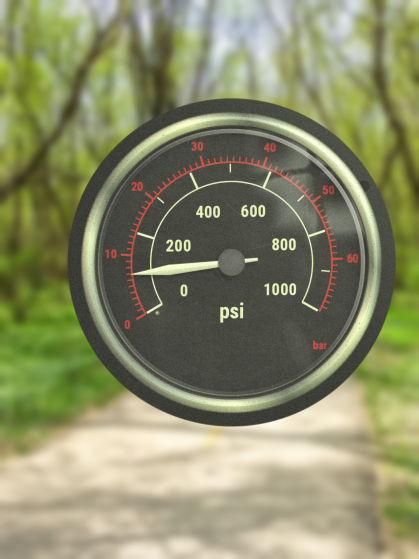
100
